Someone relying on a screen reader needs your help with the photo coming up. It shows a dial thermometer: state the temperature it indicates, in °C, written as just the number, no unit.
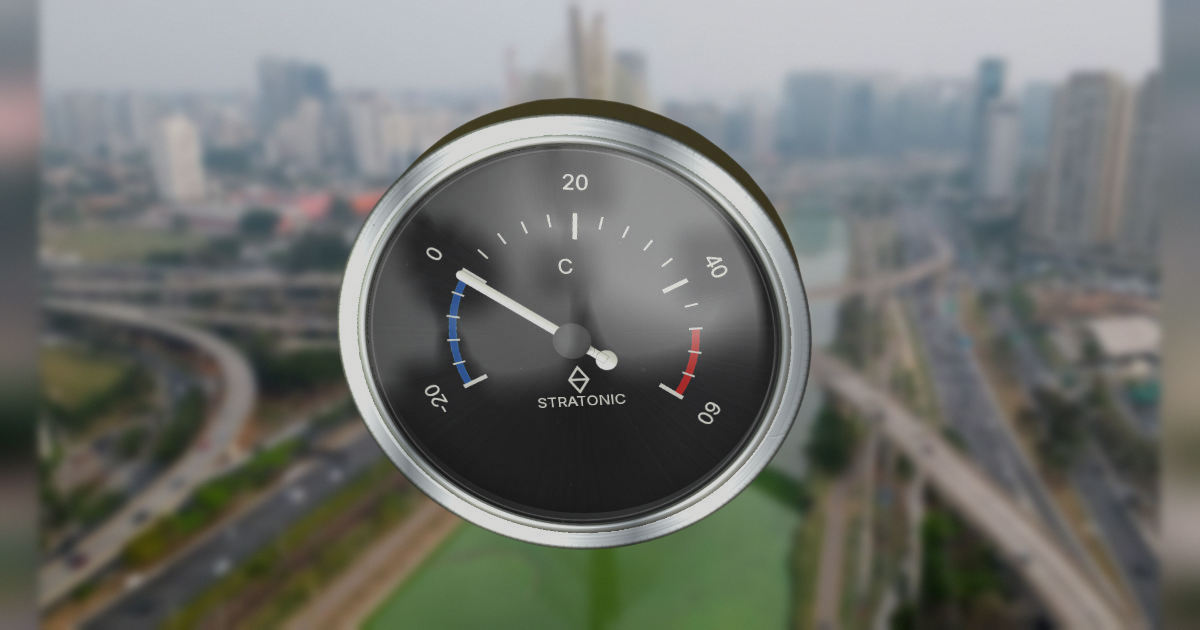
0
